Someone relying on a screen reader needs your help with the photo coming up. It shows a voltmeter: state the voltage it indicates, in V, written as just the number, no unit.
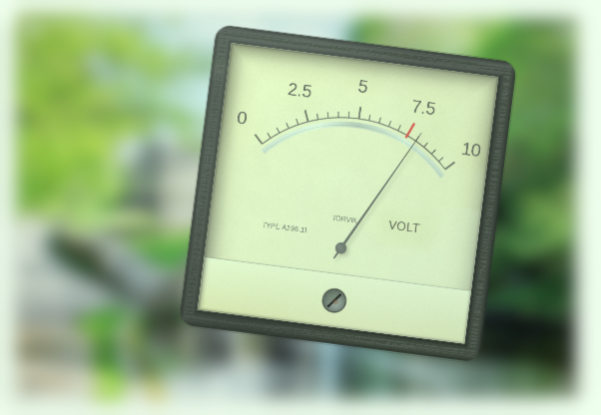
8
